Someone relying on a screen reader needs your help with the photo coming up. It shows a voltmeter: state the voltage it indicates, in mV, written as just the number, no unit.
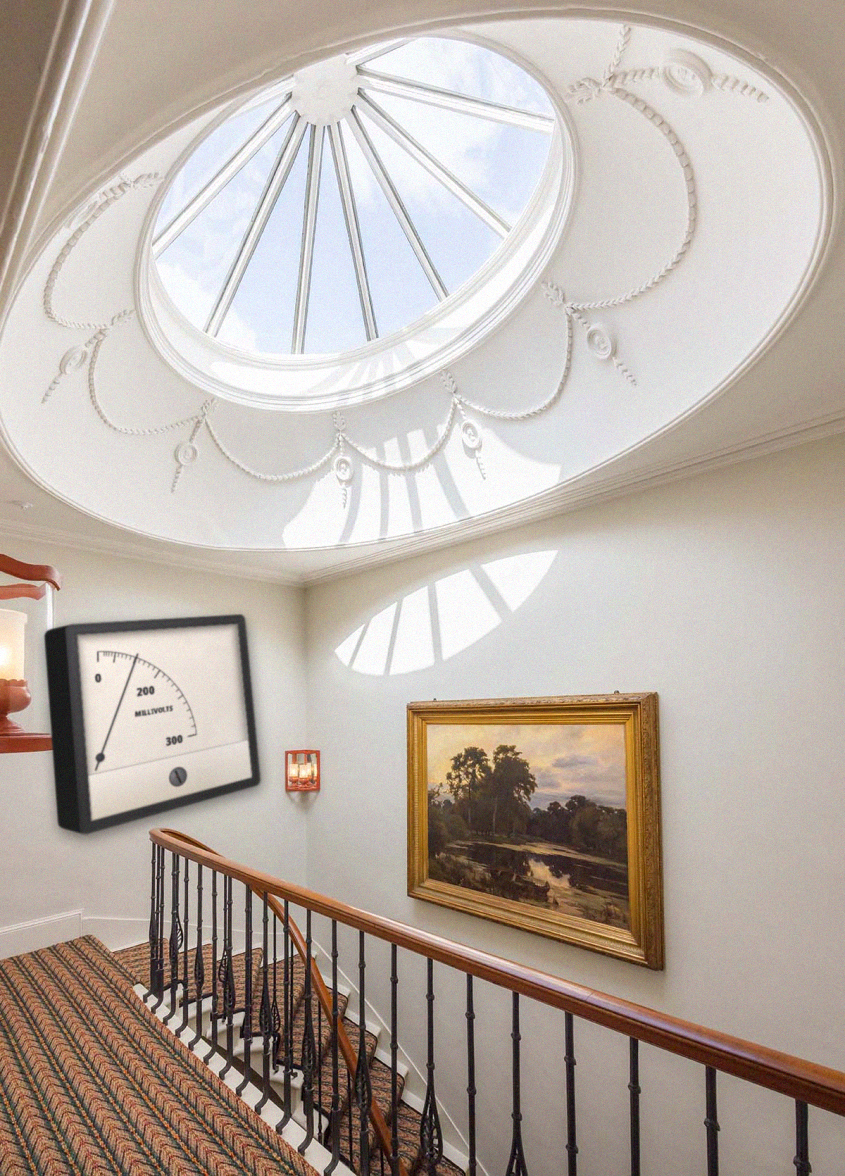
150
